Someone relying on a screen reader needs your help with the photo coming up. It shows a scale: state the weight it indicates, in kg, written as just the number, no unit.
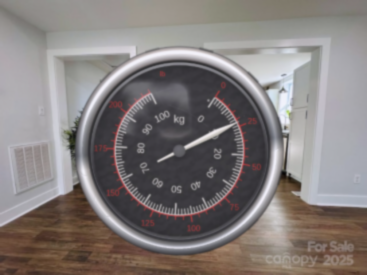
10
